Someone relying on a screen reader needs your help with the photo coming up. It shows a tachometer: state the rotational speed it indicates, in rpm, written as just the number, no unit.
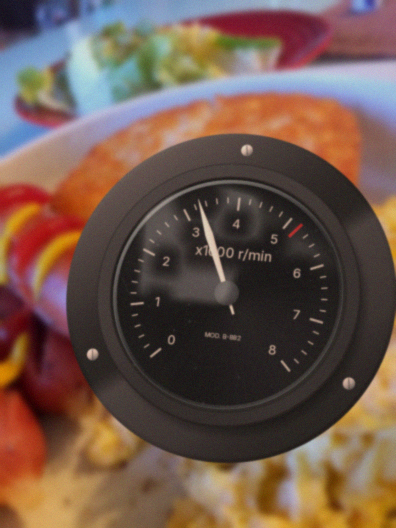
3300
